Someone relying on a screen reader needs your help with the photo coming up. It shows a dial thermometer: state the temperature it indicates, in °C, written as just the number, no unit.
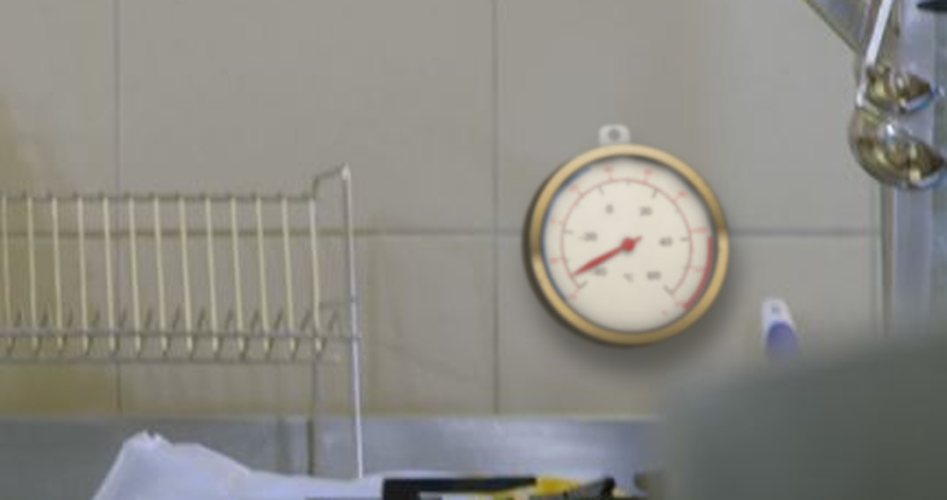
-35
